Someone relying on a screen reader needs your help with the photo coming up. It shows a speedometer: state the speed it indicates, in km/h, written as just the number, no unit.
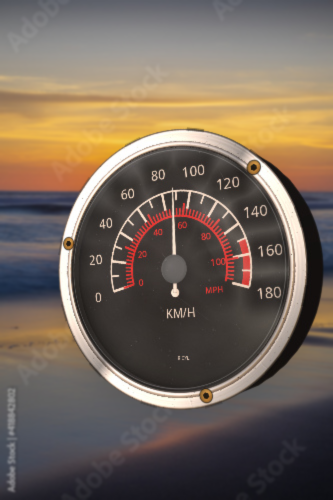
90
